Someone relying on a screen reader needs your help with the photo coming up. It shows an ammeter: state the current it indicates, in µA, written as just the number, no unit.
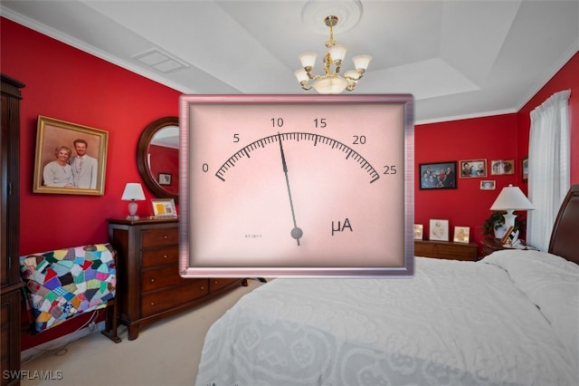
10
